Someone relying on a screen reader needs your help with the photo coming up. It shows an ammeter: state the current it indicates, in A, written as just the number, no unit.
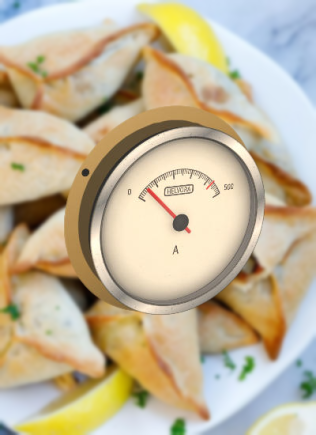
50
